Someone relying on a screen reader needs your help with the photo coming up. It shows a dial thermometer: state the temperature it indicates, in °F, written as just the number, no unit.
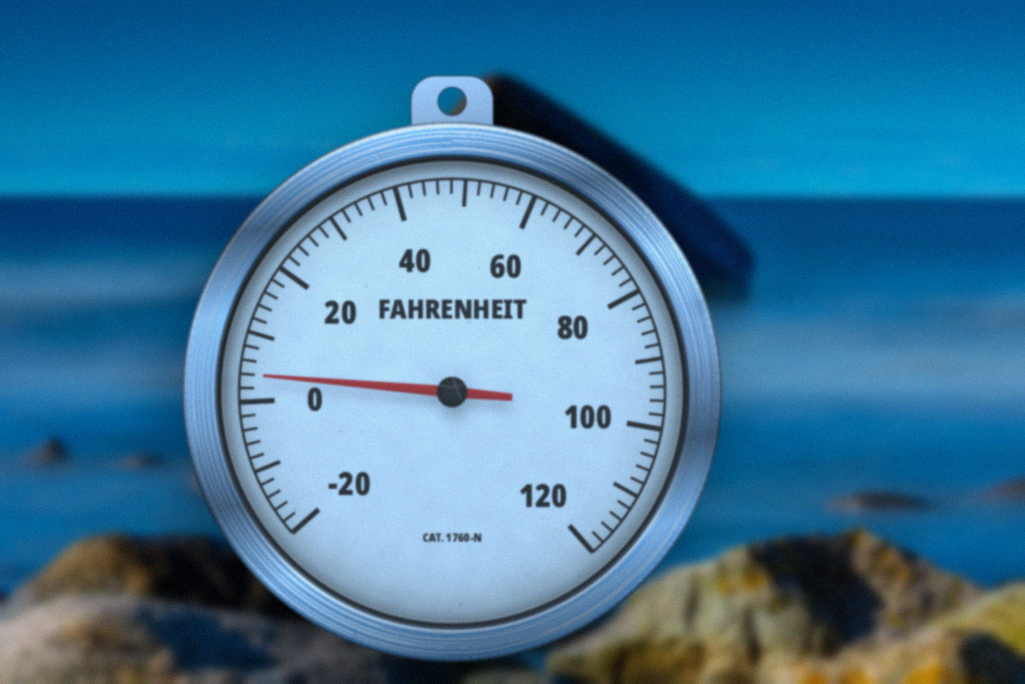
4
